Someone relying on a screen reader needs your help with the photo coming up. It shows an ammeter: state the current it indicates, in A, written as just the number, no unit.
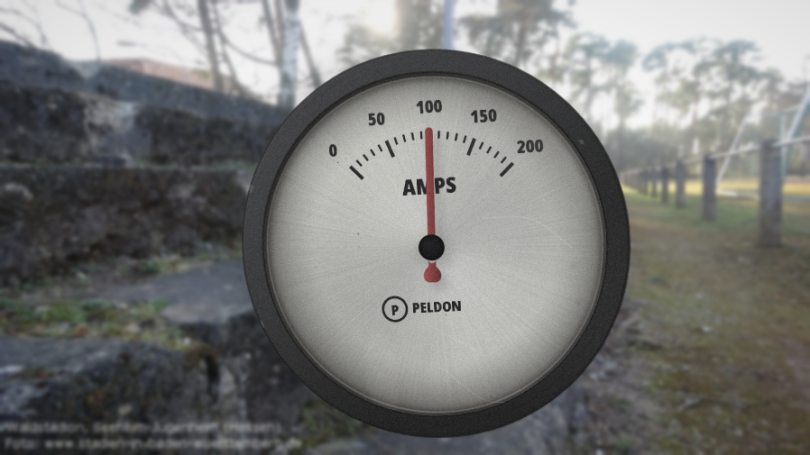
100
